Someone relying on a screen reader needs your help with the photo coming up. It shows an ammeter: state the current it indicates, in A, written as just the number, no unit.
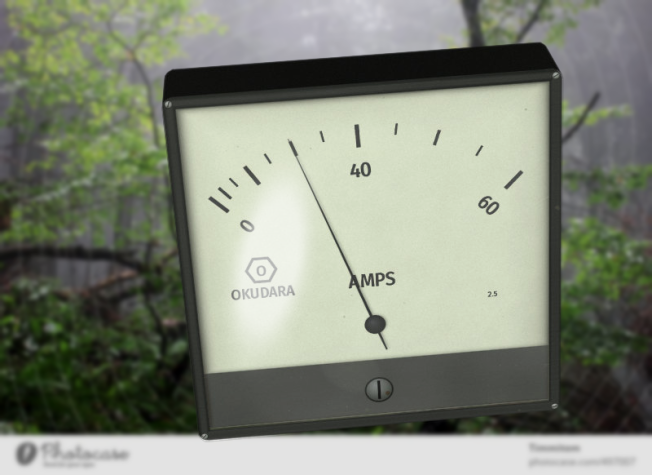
30
